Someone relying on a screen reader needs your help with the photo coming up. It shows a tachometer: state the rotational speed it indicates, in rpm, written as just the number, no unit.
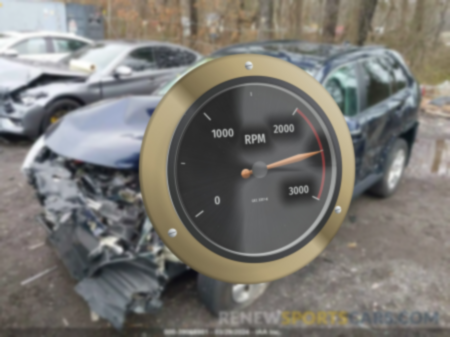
2500
